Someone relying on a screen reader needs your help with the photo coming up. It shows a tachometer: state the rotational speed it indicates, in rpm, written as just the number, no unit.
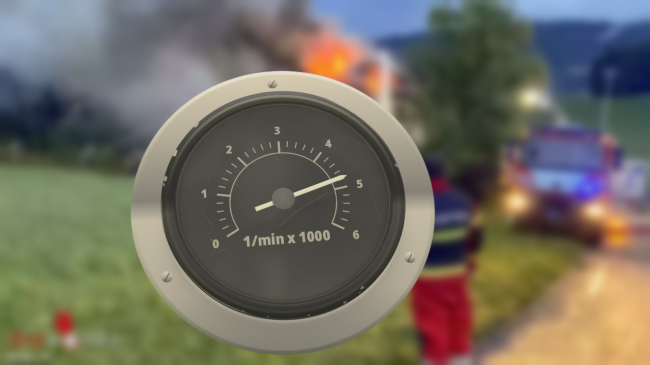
4800
